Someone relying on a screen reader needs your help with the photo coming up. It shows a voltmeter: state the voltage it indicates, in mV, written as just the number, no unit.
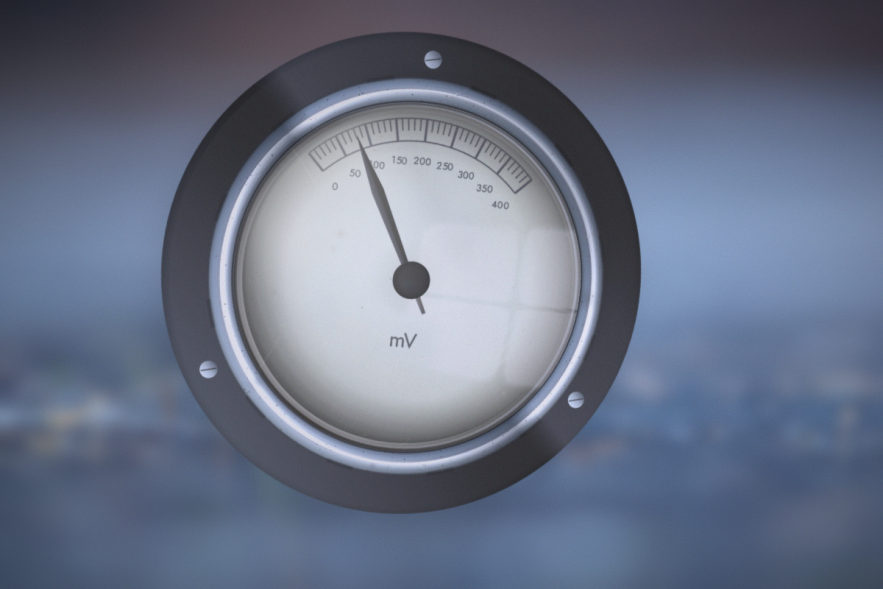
80
